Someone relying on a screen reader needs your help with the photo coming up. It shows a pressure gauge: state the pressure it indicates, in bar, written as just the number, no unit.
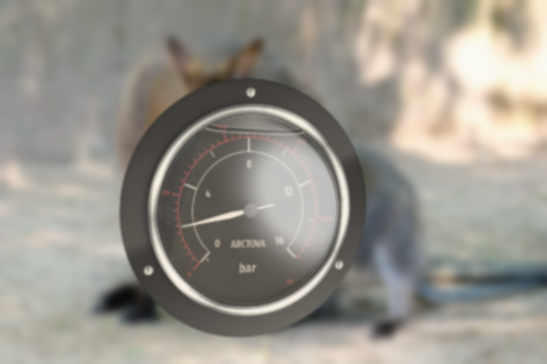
2
